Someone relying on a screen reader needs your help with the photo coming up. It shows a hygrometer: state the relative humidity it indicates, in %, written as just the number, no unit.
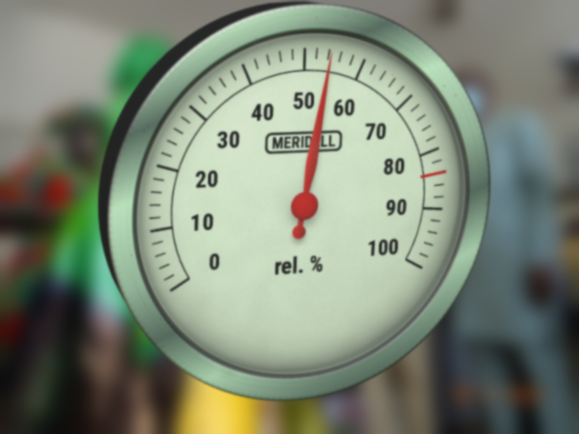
54
